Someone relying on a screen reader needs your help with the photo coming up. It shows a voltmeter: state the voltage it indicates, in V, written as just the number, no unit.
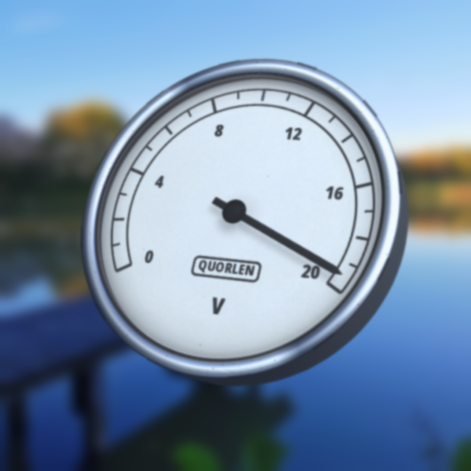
19.5
